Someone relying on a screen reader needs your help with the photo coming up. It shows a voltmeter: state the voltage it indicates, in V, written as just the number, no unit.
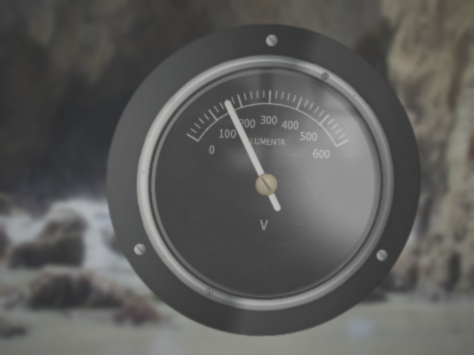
160
